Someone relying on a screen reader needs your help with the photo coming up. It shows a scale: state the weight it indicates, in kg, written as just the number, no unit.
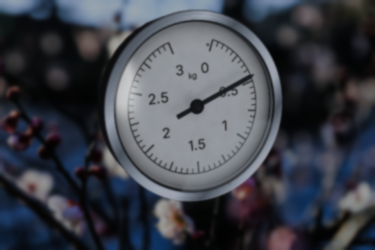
0.45
